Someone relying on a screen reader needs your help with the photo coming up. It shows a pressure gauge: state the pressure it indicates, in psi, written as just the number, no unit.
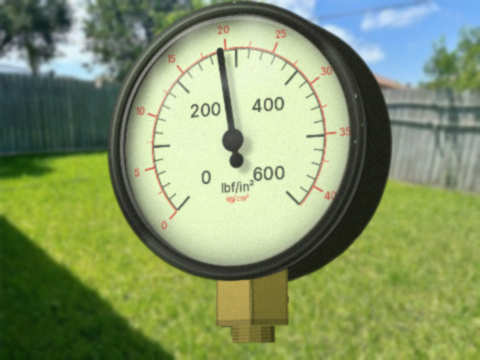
280
